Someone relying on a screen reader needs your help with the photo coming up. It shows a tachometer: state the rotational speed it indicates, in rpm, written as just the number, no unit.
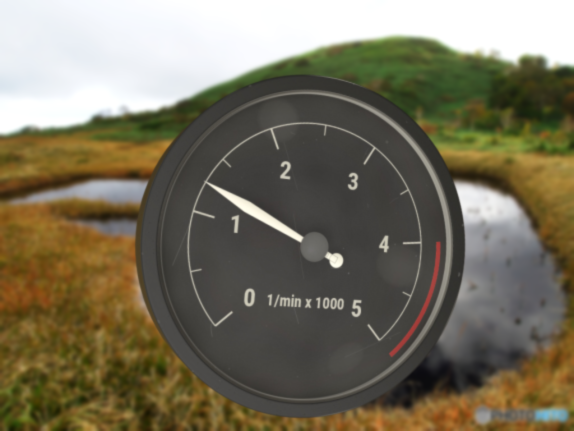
1250
